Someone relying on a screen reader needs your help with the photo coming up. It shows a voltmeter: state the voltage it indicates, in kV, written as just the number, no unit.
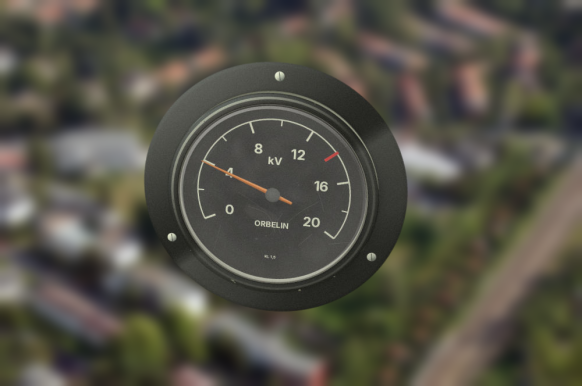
4
